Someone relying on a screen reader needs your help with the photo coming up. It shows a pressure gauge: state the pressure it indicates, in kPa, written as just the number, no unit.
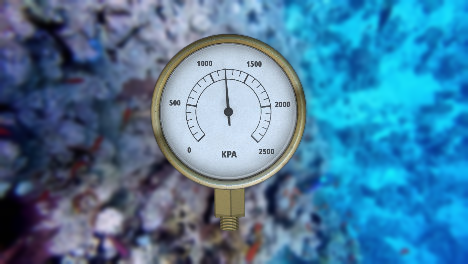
1200
